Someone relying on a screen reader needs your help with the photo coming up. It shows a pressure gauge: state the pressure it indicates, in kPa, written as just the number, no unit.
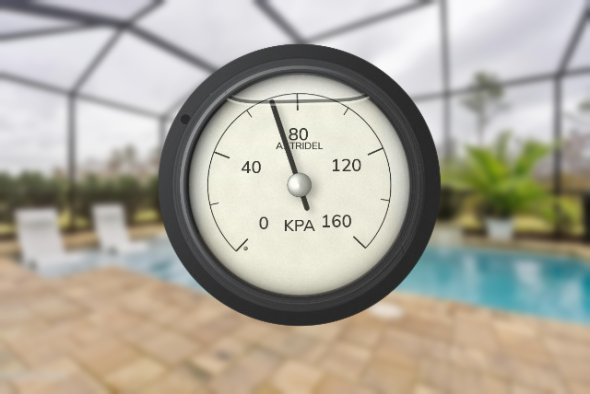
70
